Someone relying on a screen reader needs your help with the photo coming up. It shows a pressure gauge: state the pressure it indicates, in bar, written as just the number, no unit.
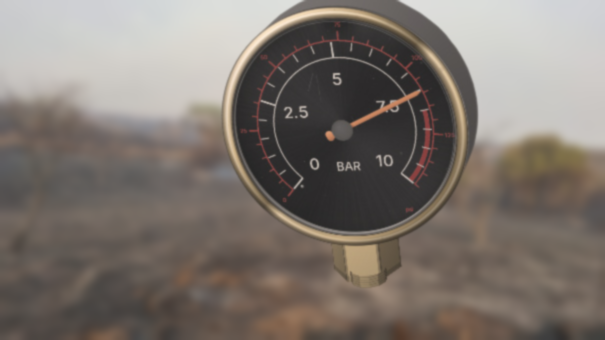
7.5
